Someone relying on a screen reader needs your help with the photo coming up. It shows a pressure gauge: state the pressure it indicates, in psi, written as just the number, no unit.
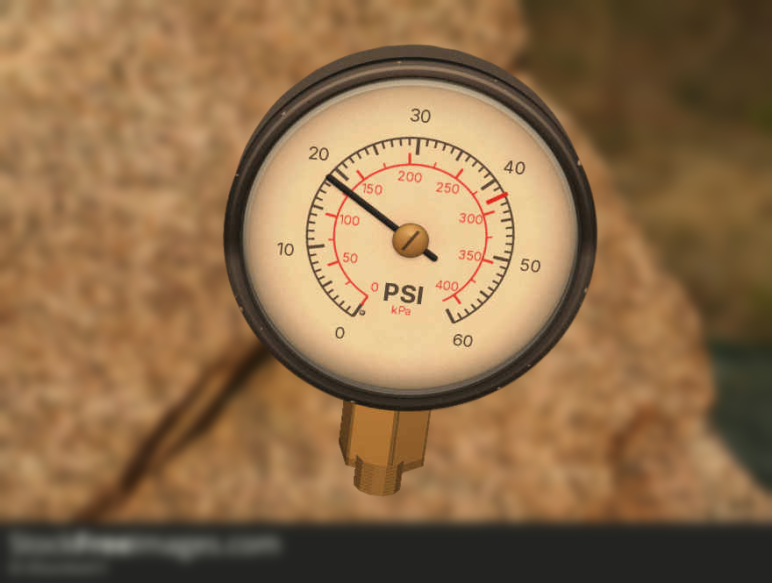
19
